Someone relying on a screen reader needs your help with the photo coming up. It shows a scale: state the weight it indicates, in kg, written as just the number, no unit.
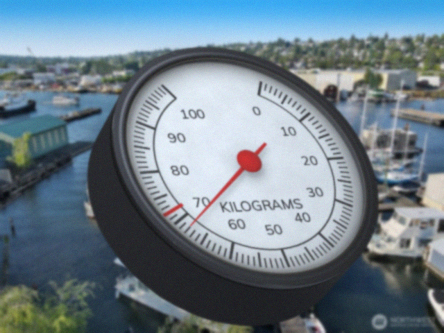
68
